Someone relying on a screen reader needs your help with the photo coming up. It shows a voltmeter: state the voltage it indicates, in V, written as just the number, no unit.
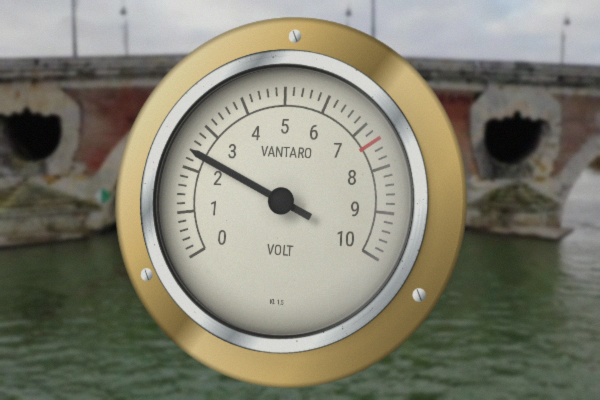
2.4
